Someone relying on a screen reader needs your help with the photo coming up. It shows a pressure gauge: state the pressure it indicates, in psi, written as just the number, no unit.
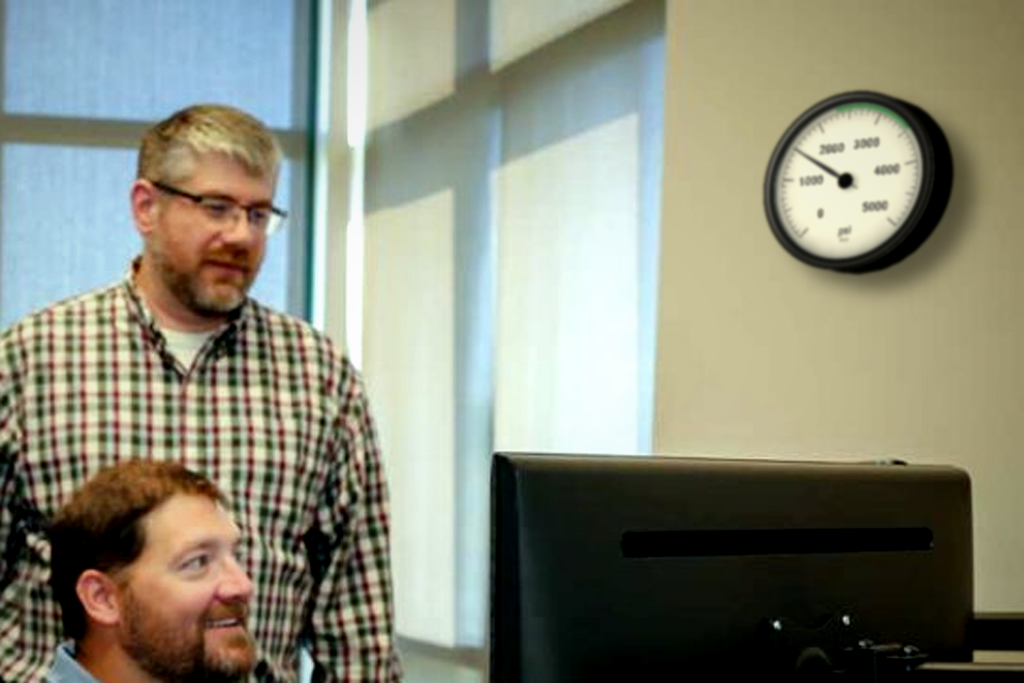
1500
